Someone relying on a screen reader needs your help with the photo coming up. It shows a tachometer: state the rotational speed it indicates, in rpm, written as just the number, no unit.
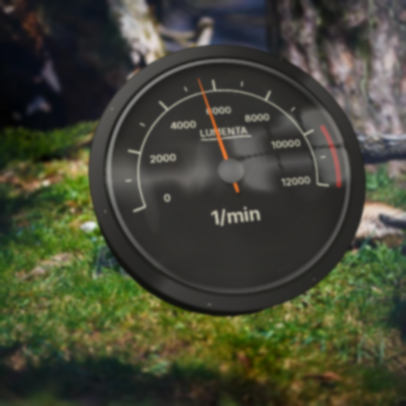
5500
